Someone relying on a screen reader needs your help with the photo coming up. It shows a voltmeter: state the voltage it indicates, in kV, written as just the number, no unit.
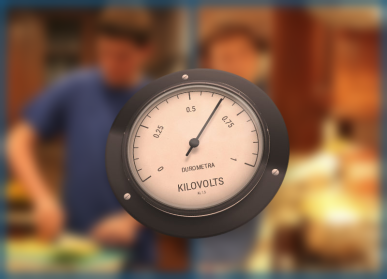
0.65
